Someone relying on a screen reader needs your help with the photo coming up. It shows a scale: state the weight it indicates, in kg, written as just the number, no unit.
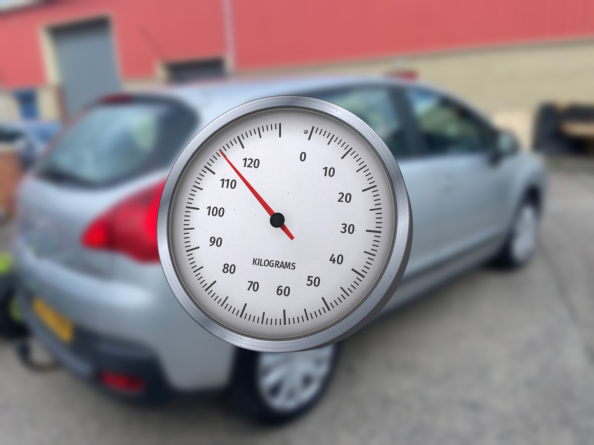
115
